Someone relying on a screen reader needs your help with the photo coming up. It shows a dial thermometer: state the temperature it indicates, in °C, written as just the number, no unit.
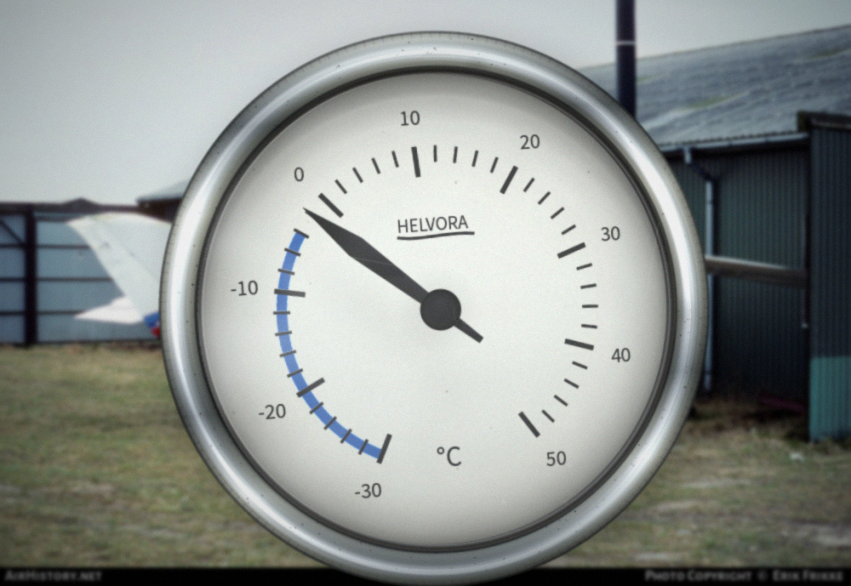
-2
